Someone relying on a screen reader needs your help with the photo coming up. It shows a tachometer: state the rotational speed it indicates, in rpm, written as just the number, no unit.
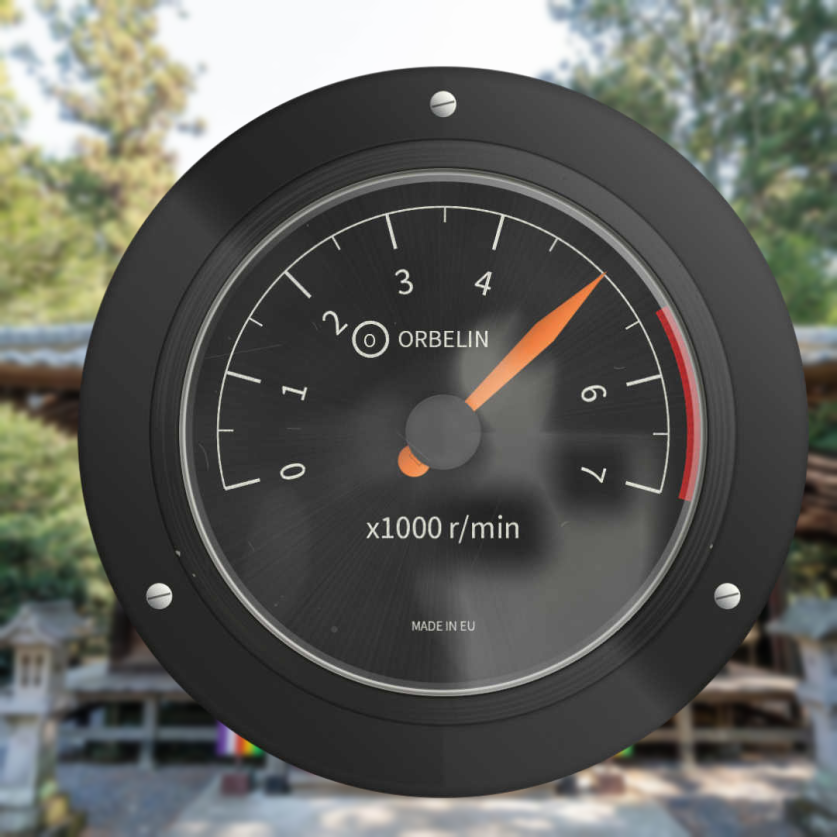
5000
